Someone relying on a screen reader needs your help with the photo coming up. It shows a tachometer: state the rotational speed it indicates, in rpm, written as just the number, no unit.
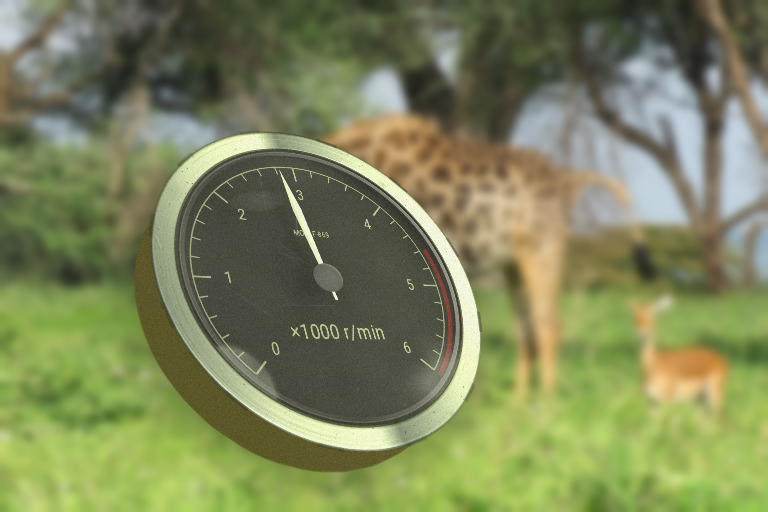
2800
